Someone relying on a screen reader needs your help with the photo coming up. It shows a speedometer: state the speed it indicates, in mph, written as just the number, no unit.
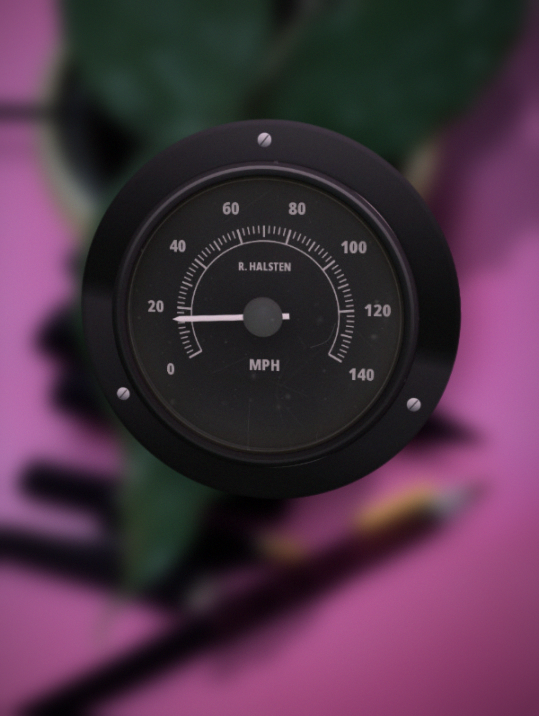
16
